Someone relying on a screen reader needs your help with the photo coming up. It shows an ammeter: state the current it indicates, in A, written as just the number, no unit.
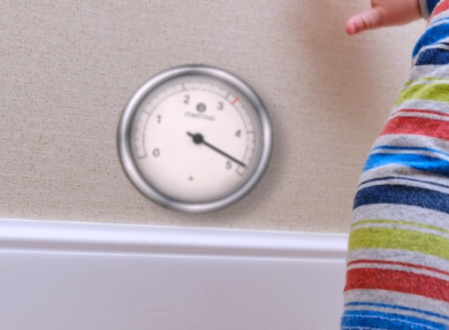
4.8
